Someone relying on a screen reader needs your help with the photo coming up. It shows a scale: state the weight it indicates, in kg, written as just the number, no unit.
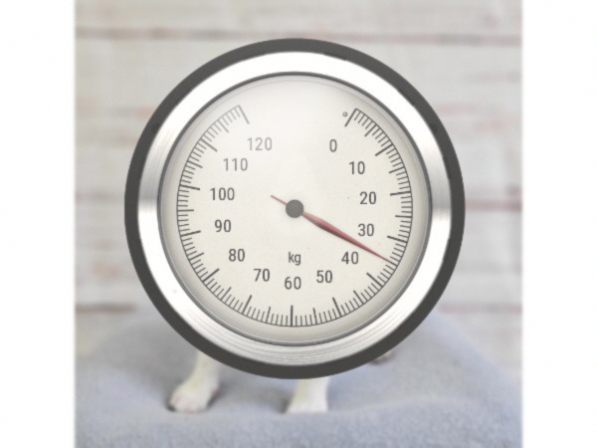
35
